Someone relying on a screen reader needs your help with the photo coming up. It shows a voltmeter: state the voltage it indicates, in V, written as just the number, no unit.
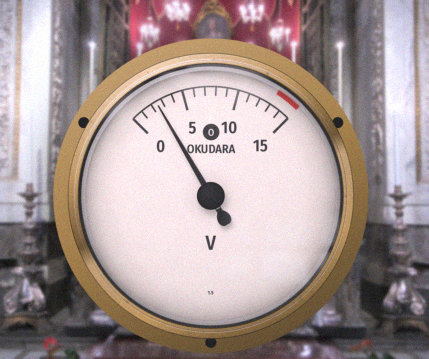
2.5
